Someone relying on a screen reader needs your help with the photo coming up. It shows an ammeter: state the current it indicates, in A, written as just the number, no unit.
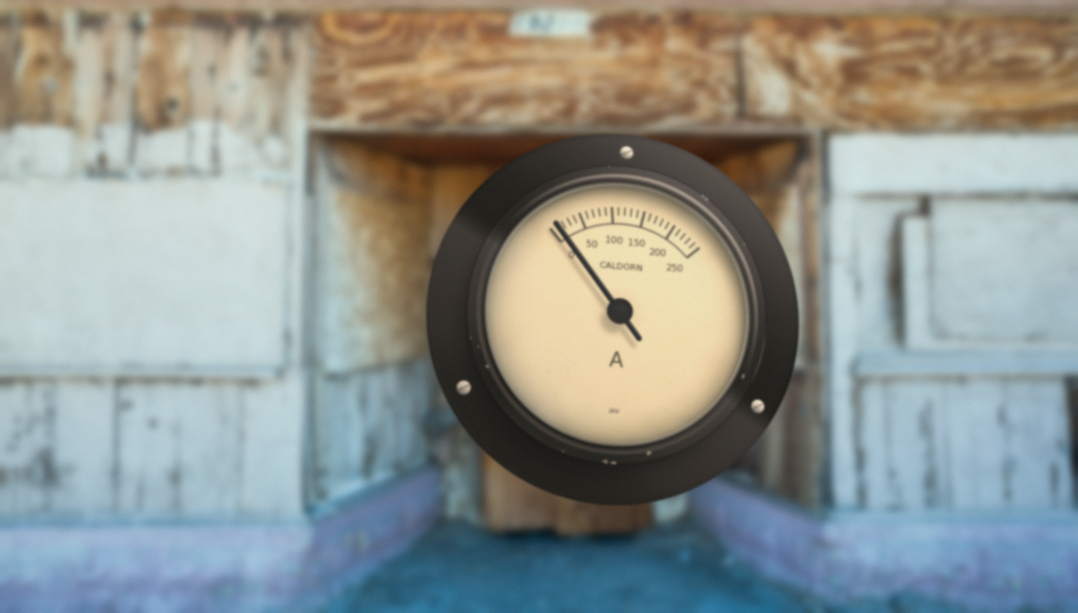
10
